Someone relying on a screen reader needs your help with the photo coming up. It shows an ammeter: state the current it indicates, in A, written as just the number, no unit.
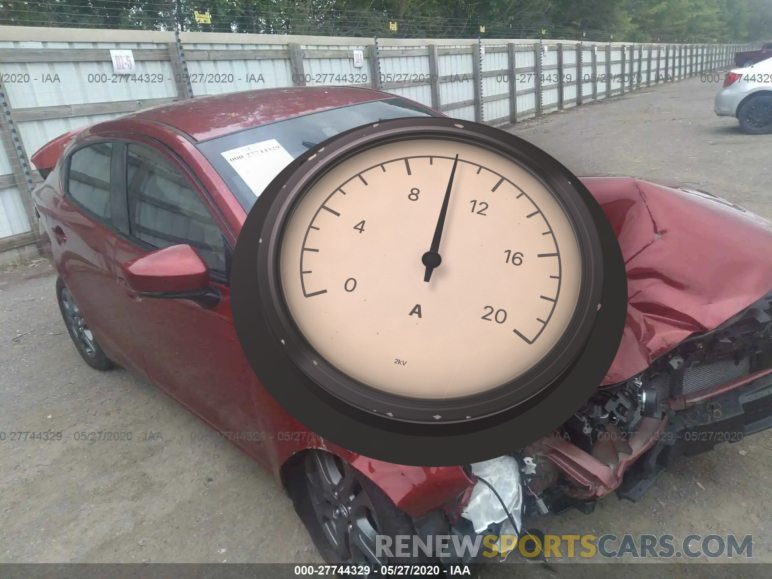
10
